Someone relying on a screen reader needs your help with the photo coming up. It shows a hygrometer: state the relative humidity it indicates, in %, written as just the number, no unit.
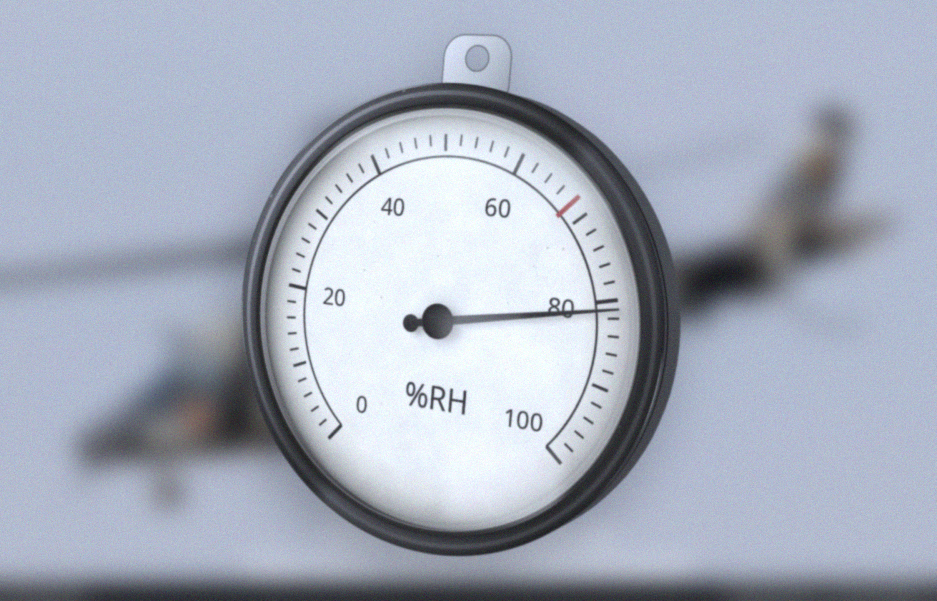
81
